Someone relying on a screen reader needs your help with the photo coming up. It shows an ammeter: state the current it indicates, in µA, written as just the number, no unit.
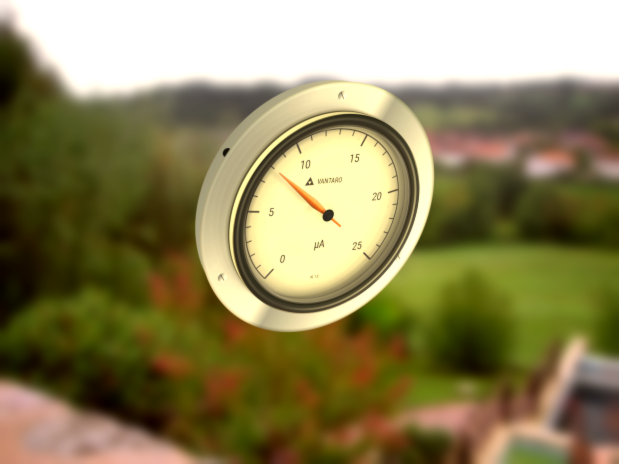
8
